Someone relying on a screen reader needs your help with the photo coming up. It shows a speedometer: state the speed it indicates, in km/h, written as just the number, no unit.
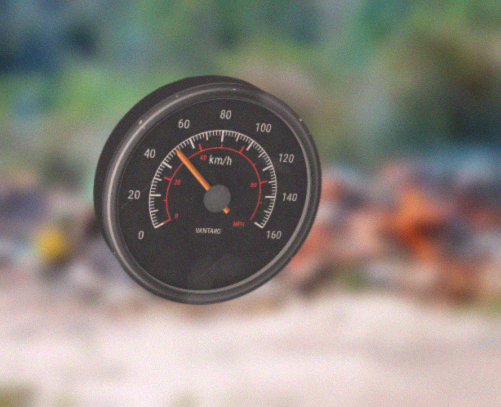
50
